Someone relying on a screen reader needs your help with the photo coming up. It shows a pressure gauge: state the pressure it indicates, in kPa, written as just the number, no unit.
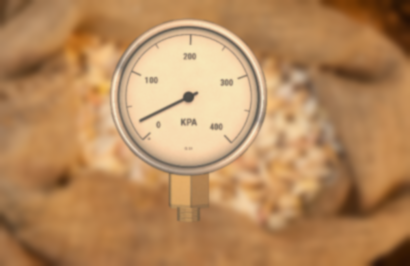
25
